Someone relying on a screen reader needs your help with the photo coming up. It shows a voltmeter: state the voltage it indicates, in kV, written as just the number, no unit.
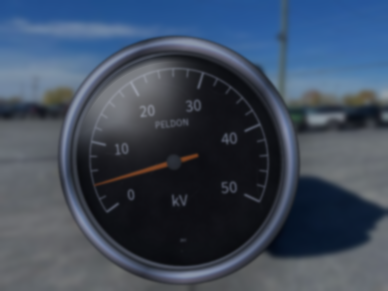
4
